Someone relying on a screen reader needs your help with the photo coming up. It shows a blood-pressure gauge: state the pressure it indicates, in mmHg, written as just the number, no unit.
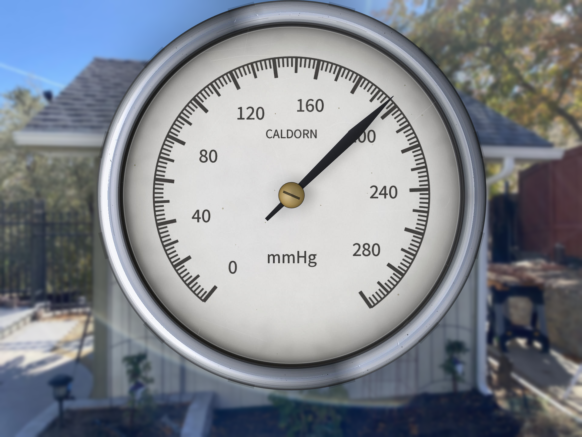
196
